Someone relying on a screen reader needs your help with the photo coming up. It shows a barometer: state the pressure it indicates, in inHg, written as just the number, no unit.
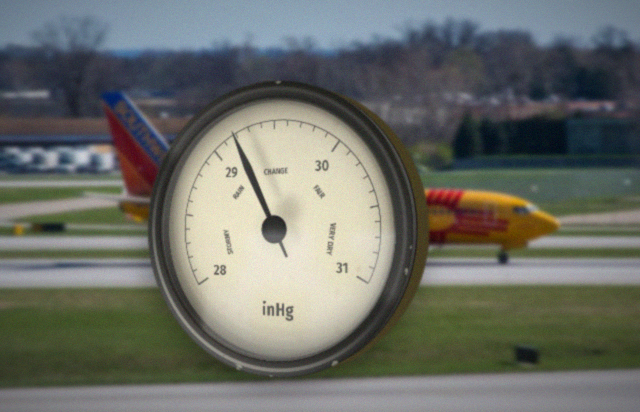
29.2
